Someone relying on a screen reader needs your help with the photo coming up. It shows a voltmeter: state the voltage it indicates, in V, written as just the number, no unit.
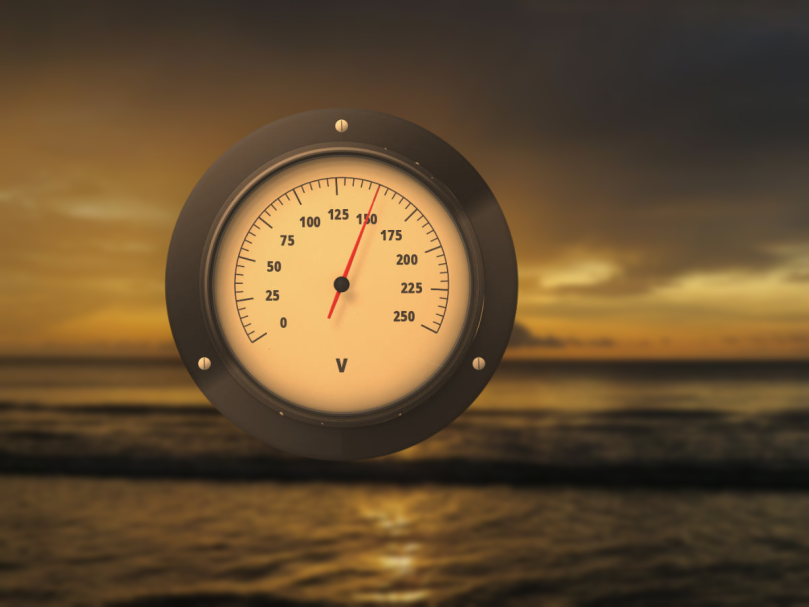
150
